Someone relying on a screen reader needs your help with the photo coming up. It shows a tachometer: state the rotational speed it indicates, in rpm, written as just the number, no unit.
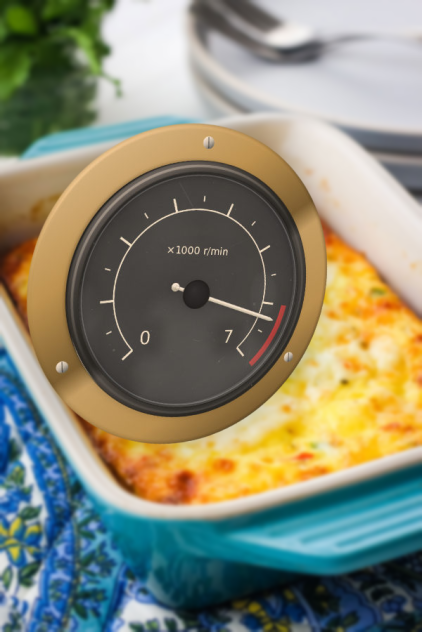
6250
